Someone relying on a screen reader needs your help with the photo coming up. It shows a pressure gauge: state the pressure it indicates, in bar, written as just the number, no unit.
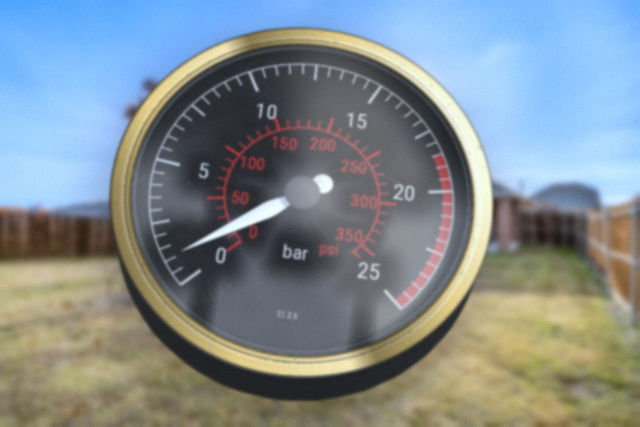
1
